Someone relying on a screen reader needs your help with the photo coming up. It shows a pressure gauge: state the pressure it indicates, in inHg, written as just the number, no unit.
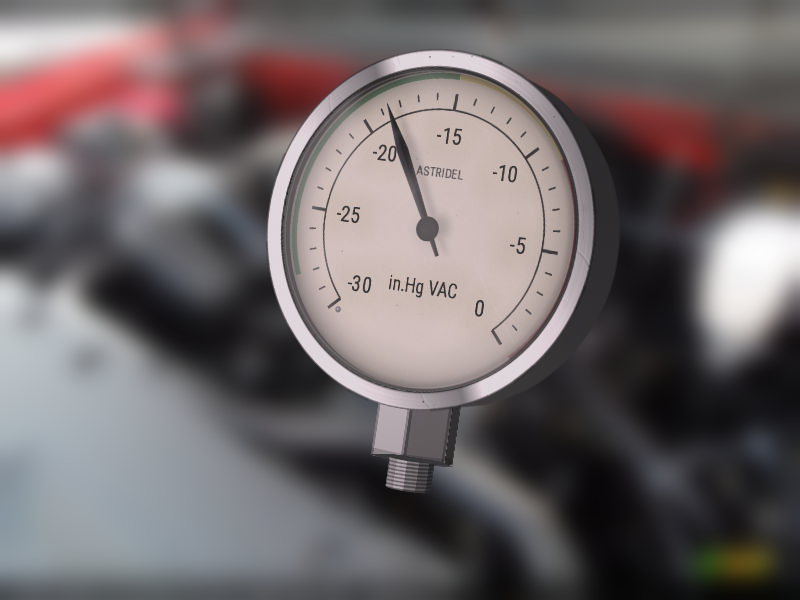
-18.5
